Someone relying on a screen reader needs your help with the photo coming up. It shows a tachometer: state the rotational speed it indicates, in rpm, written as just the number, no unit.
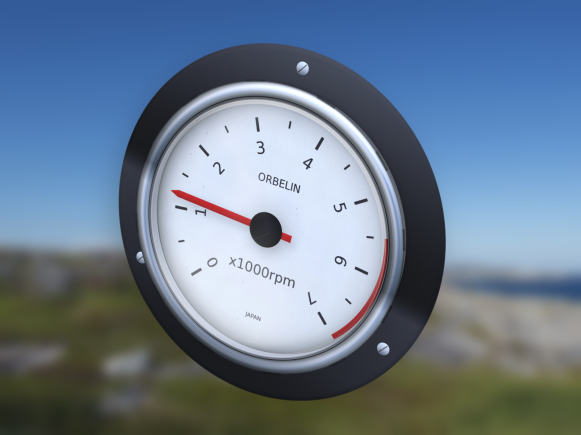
1250
